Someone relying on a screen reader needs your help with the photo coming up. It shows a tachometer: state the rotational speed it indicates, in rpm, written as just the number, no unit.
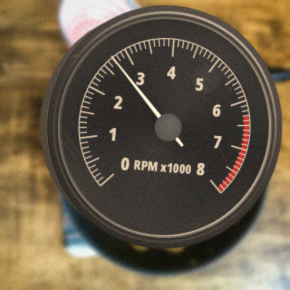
2700
